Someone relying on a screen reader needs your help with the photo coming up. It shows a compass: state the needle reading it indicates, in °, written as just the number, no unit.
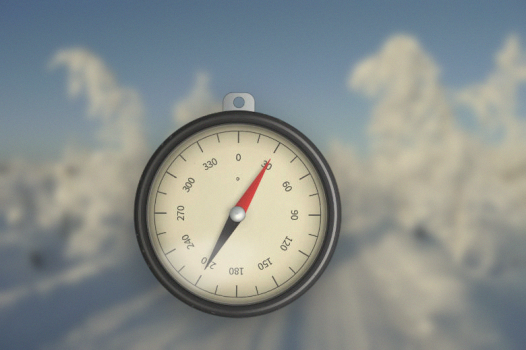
30
